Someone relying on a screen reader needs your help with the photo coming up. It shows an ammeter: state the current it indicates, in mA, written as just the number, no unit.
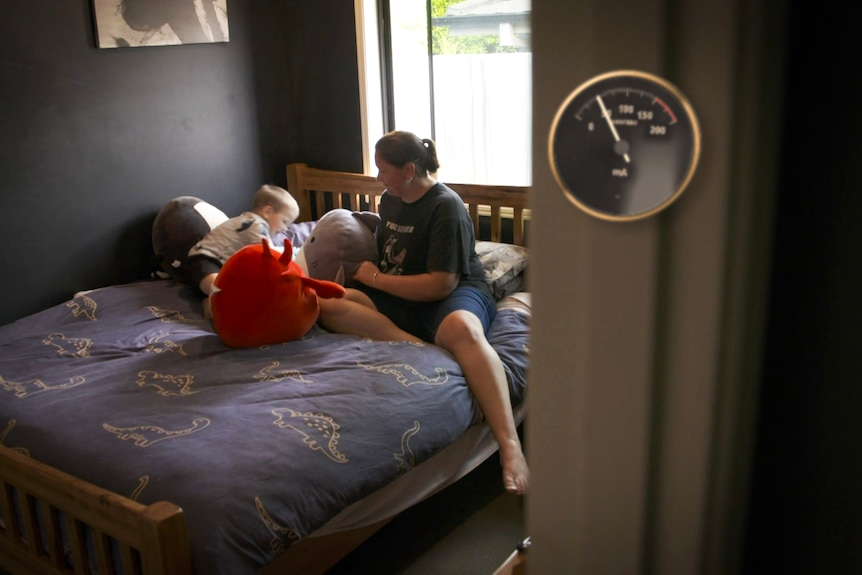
50
